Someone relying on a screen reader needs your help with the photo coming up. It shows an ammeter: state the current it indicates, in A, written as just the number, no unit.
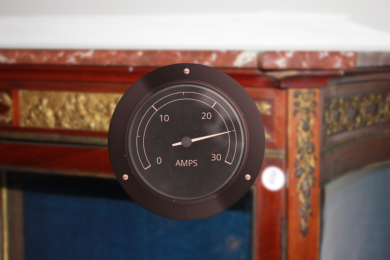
25
